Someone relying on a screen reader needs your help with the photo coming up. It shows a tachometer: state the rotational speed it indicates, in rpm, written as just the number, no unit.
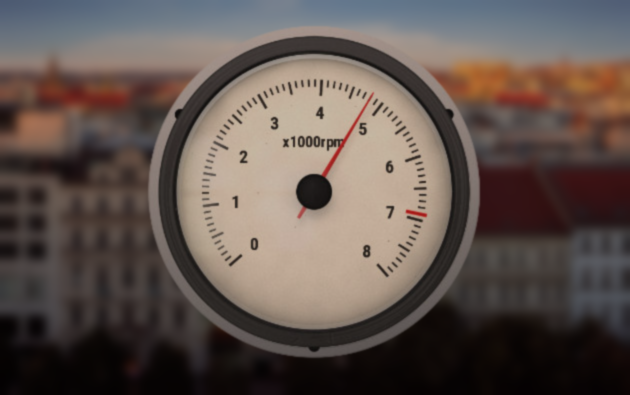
4800
